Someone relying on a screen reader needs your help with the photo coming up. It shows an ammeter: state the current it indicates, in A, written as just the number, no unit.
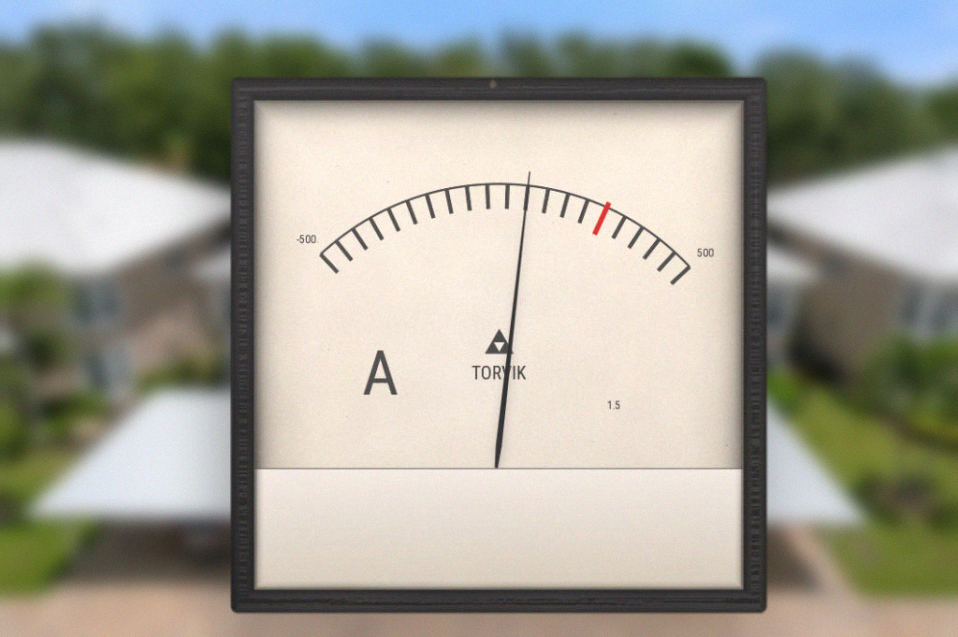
50
